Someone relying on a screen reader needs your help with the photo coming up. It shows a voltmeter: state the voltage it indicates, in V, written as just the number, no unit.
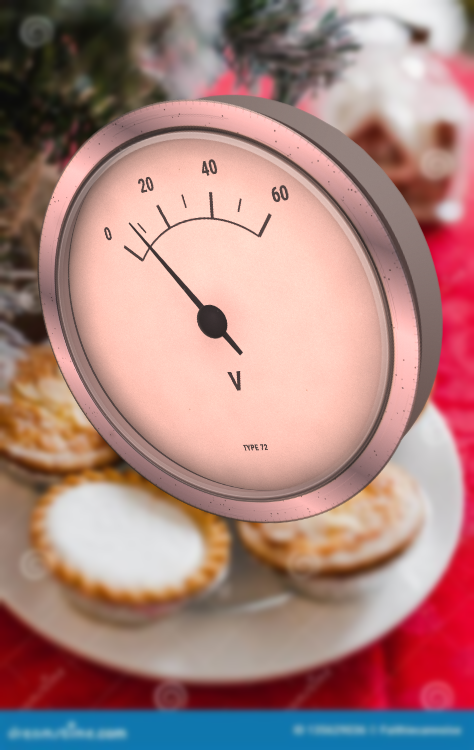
10
